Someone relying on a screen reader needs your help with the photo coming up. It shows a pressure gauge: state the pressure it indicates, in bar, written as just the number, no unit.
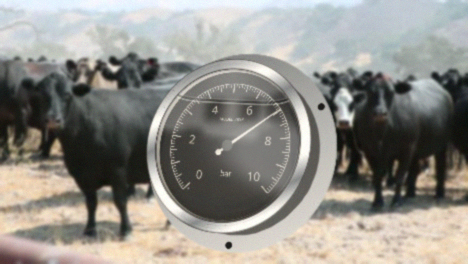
7
